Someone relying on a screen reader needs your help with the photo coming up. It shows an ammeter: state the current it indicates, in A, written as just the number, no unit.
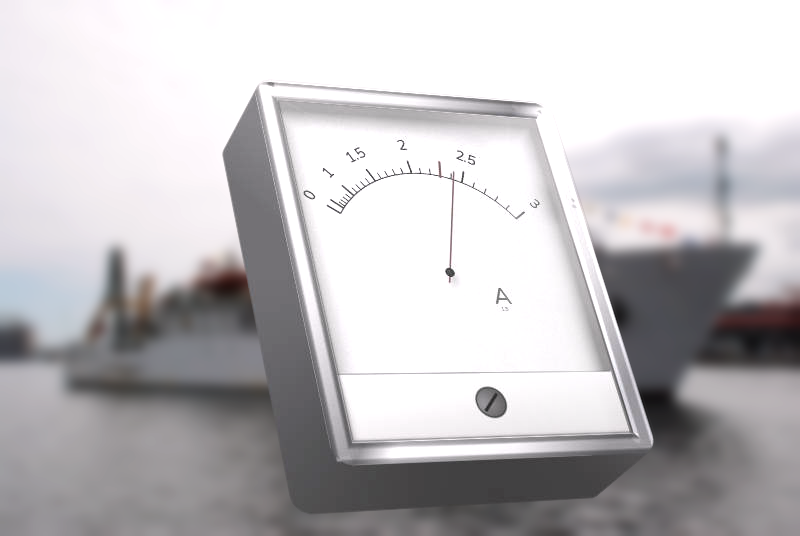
2.4
